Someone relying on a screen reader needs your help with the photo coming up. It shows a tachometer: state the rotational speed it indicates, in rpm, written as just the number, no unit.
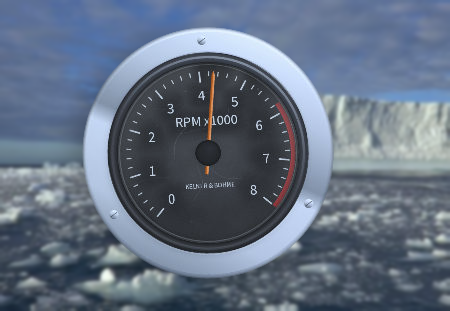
4300
